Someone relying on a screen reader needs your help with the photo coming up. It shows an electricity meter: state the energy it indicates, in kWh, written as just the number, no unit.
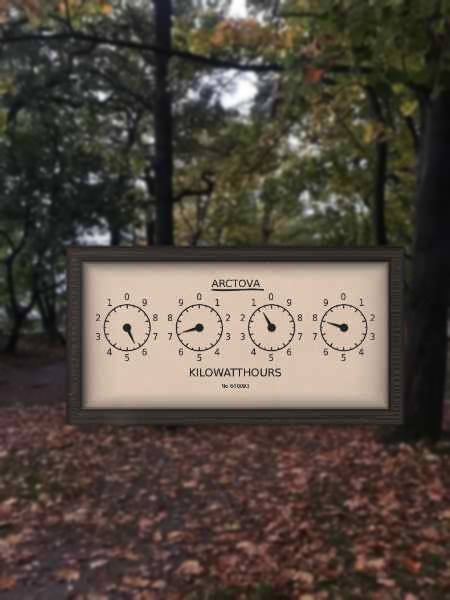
5708
